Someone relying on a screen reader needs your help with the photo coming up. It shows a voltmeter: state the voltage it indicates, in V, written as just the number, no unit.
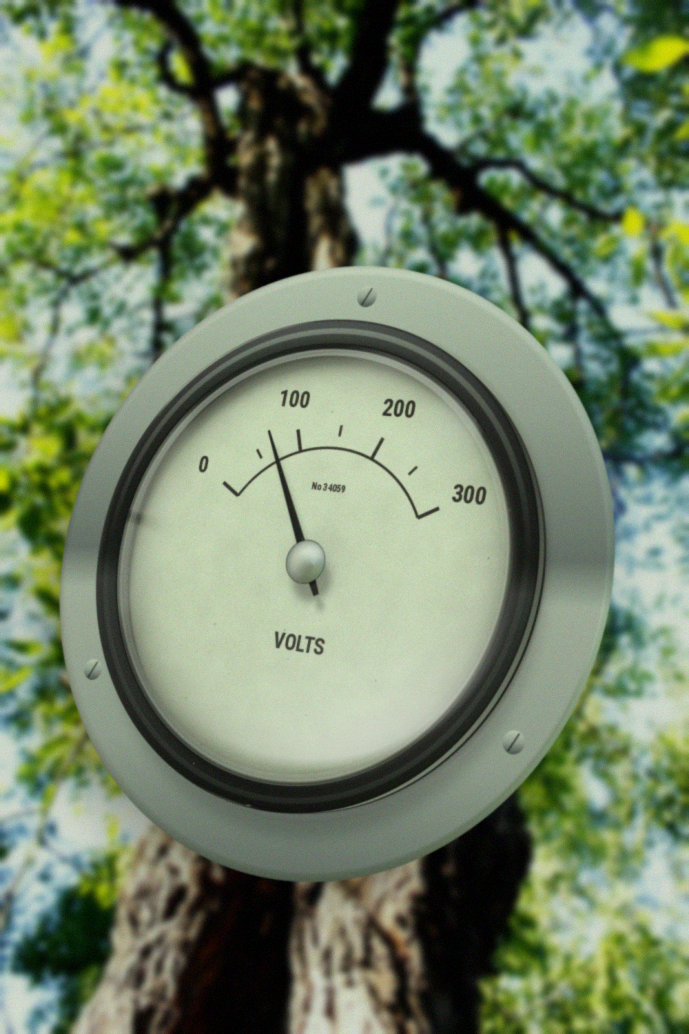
75
